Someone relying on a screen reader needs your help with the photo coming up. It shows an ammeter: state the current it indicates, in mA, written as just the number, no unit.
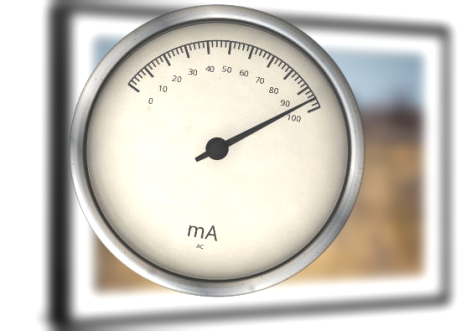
96
